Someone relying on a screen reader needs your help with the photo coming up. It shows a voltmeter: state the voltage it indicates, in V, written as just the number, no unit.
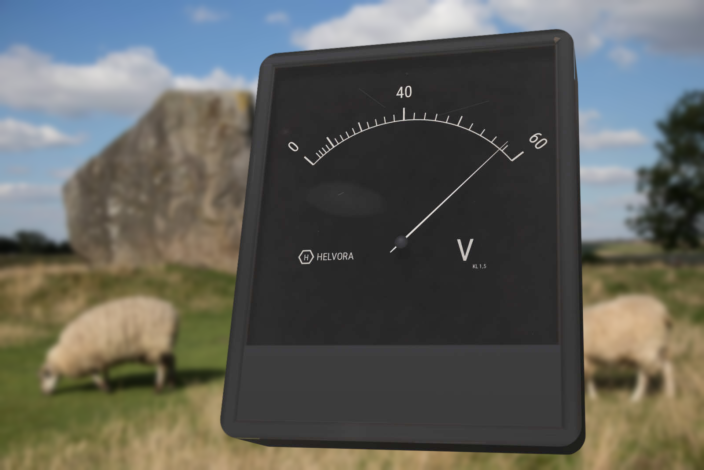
58
